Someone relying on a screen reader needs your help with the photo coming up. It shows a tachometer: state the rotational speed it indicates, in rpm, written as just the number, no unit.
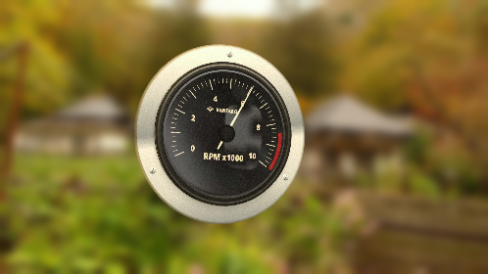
6000
